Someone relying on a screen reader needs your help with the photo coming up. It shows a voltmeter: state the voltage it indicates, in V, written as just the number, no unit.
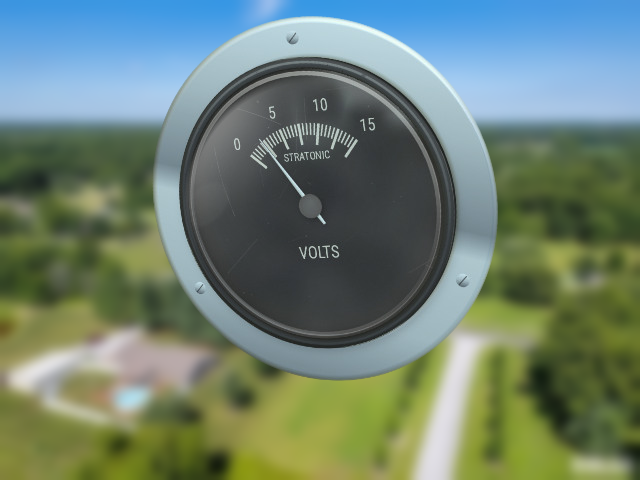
2.5
